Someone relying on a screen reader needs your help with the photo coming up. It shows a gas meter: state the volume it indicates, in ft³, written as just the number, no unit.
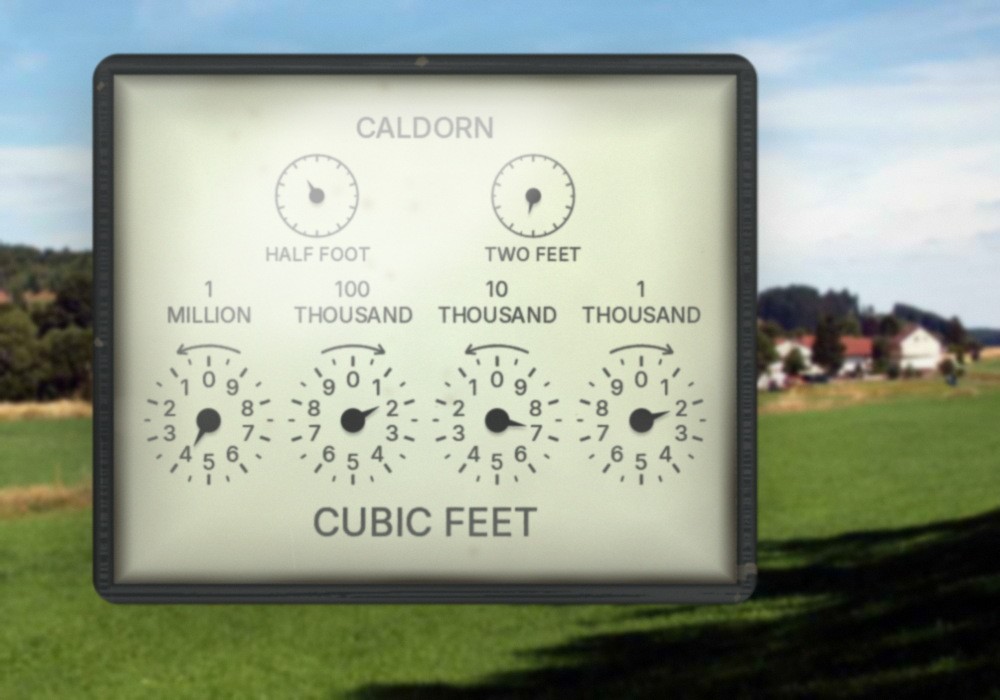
417200
